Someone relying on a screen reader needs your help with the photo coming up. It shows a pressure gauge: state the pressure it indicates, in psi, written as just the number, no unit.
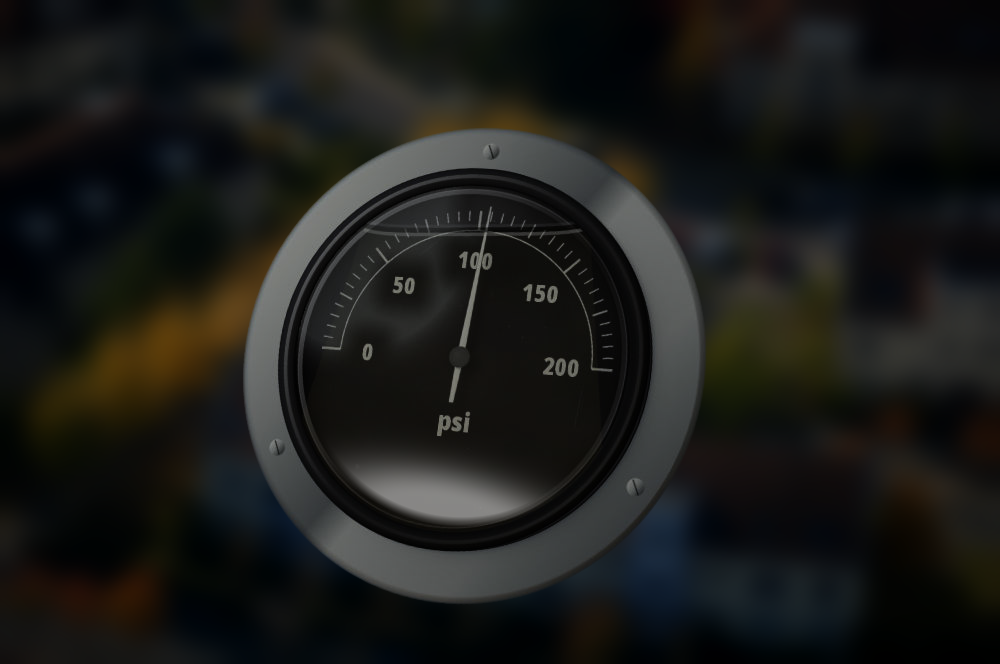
105
